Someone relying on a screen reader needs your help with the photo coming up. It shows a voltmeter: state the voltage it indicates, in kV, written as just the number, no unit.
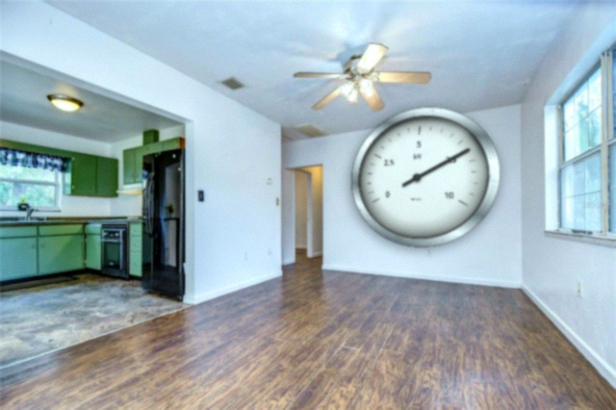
7.5
